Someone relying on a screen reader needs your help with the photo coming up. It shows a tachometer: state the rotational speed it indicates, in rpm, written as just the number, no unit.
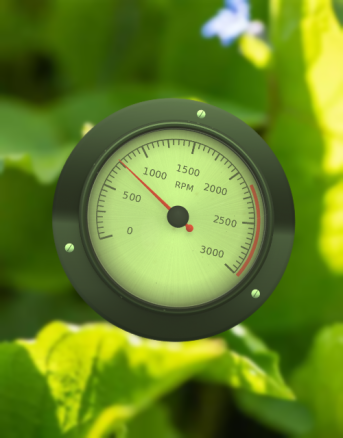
750
